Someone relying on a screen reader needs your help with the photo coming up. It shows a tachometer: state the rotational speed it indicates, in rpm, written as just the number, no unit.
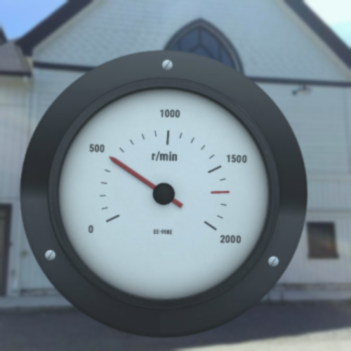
500
